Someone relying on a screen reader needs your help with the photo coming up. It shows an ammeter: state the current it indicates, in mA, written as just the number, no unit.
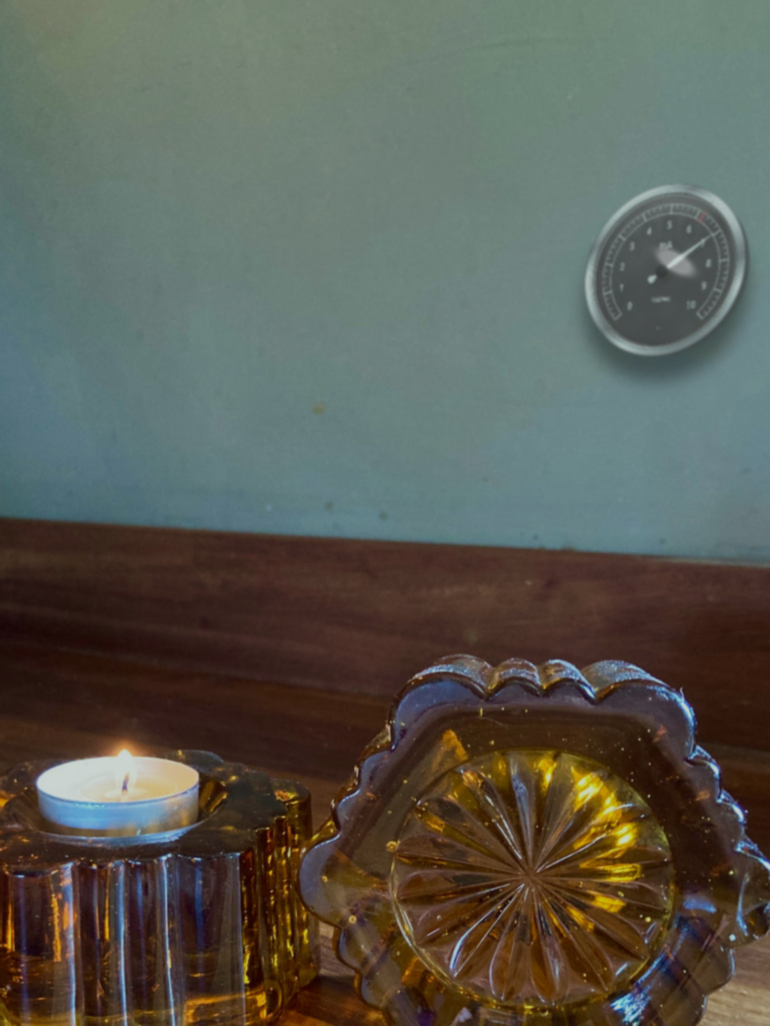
7
